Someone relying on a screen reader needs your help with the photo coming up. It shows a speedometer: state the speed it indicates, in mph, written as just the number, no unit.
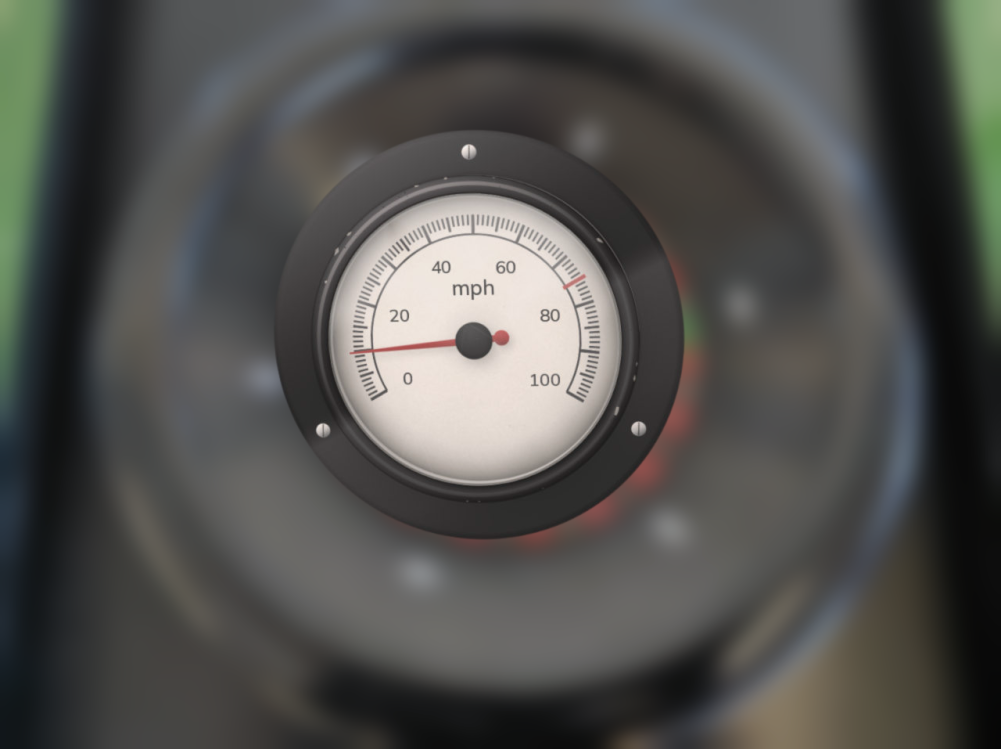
10
